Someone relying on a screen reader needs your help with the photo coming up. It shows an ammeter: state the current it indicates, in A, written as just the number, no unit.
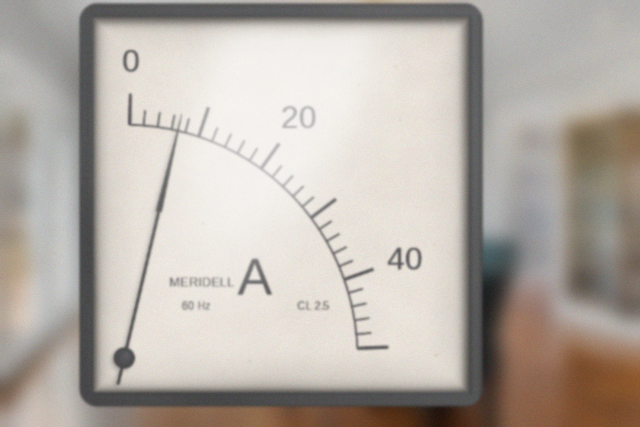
7
